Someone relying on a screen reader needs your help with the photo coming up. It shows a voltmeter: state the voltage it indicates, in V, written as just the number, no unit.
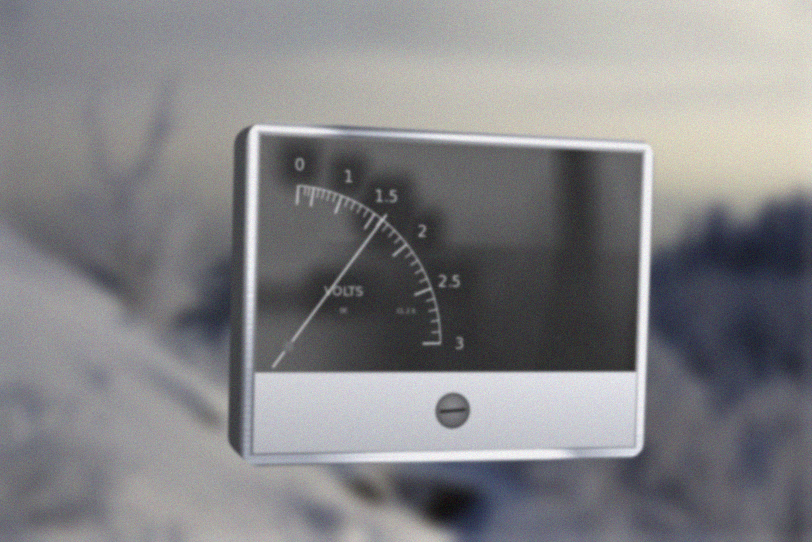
1.6
